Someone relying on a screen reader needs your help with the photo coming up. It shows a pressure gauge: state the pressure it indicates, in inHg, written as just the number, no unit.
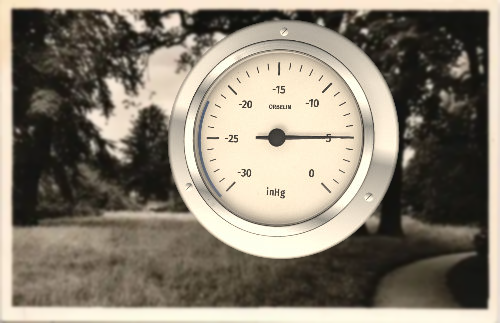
-5
